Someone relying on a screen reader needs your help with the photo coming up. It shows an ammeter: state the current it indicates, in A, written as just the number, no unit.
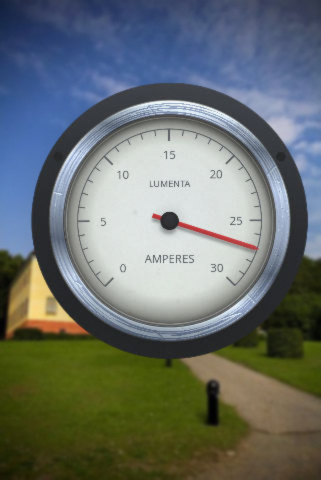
27
